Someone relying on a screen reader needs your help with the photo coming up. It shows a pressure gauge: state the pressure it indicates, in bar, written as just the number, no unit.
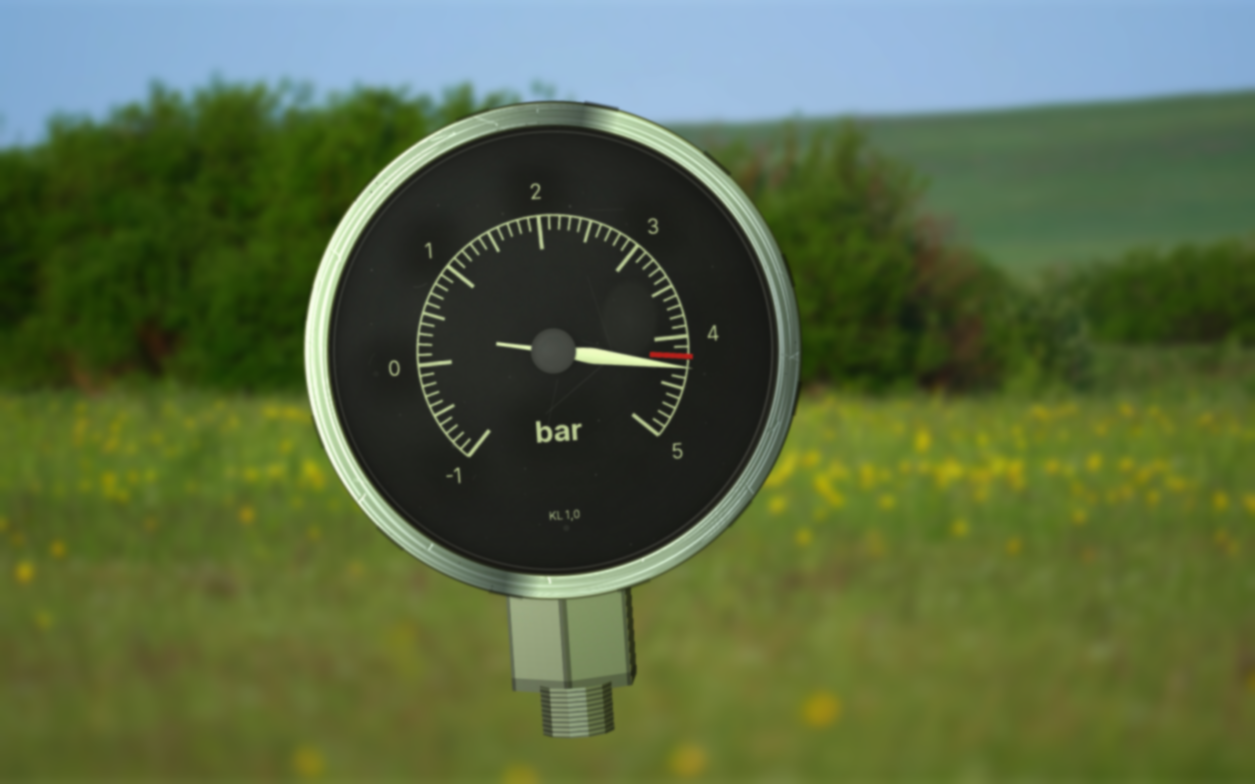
4.3
